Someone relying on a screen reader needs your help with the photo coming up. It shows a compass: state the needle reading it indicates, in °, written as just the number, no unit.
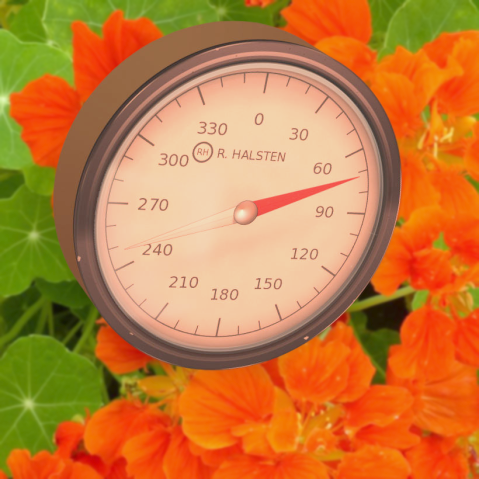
70
